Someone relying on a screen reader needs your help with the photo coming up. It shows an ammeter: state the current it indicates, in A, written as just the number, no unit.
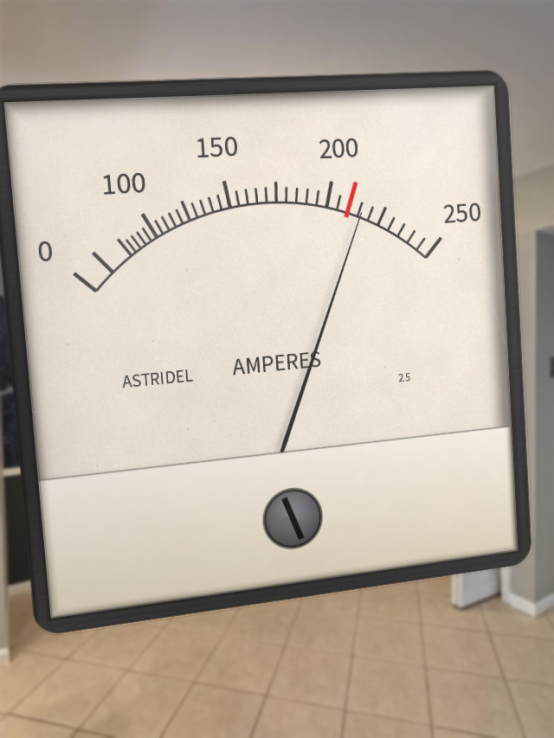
215
